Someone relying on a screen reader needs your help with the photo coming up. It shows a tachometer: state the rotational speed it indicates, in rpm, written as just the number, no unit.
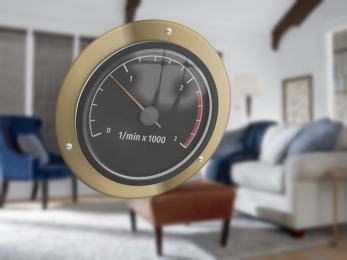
800
